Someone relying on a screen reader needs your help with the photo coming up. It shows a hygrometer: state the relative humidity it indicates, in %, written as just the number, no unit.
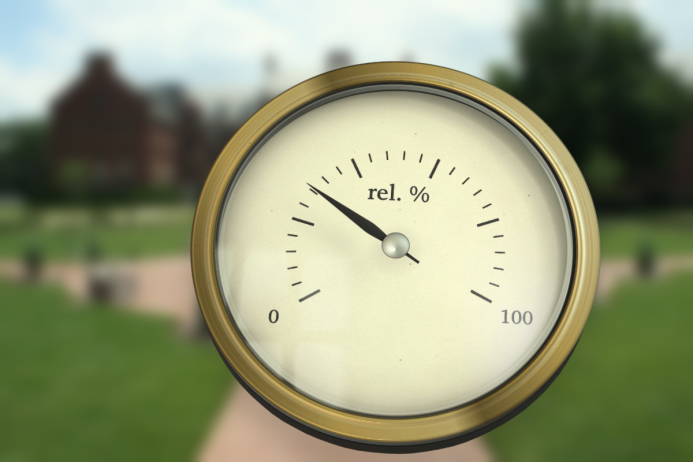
28
